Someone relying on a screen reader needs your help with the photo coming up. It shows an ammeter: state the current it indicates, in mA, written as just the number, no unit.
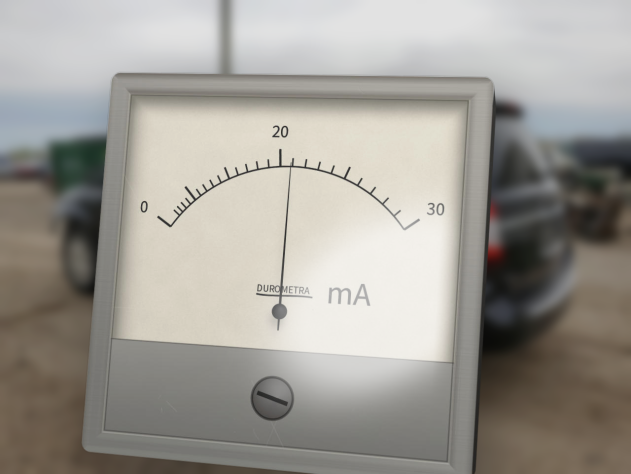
21
